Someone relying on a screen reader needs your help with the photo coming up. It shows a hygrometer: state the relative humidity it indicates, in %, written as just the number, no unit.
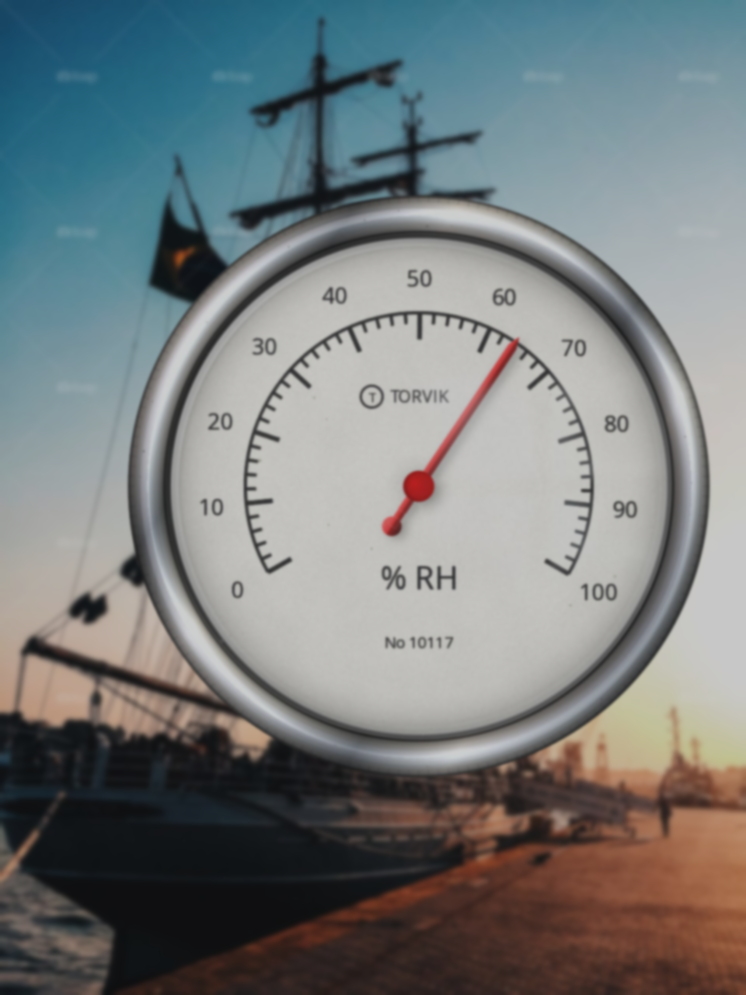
64
